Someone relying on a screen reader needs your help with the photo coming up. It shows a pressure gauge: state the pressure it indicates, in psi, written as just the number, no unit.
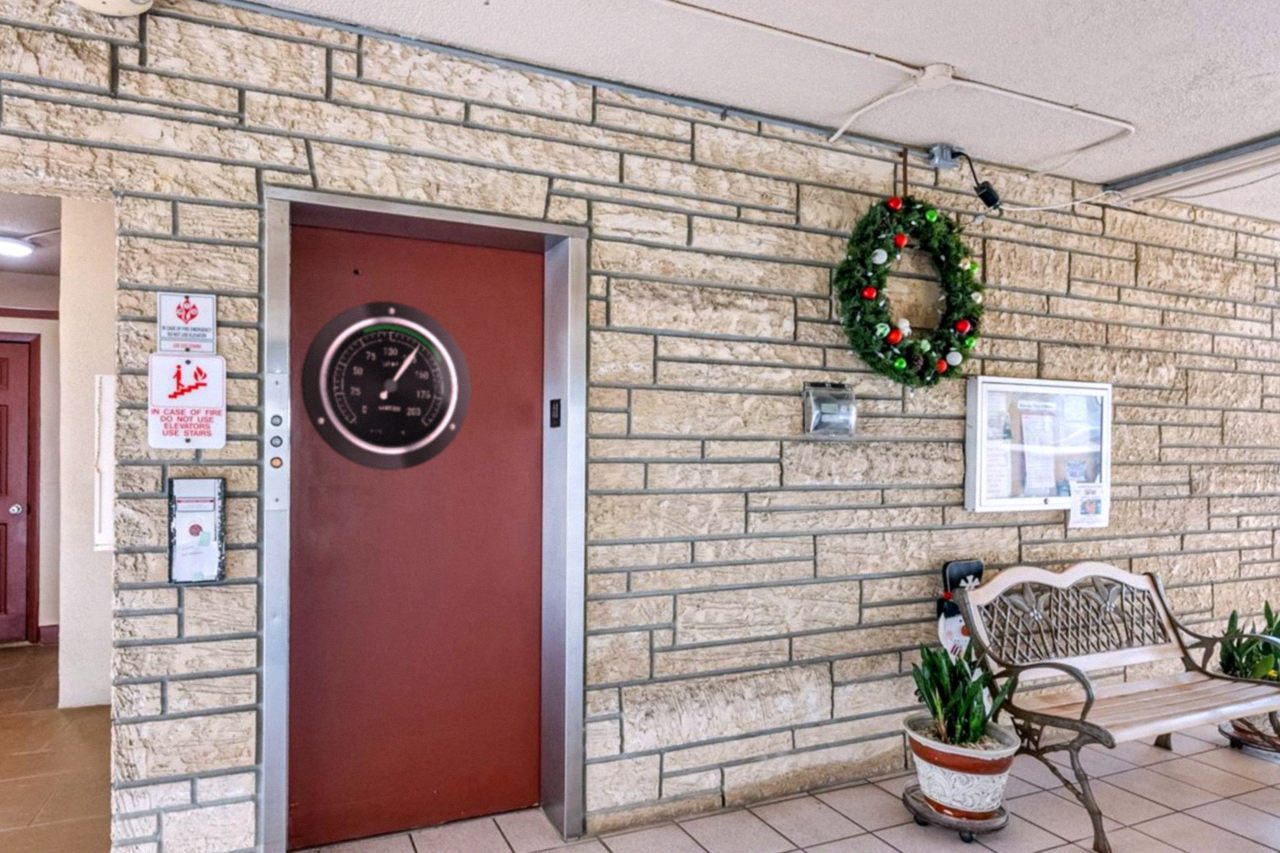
125
